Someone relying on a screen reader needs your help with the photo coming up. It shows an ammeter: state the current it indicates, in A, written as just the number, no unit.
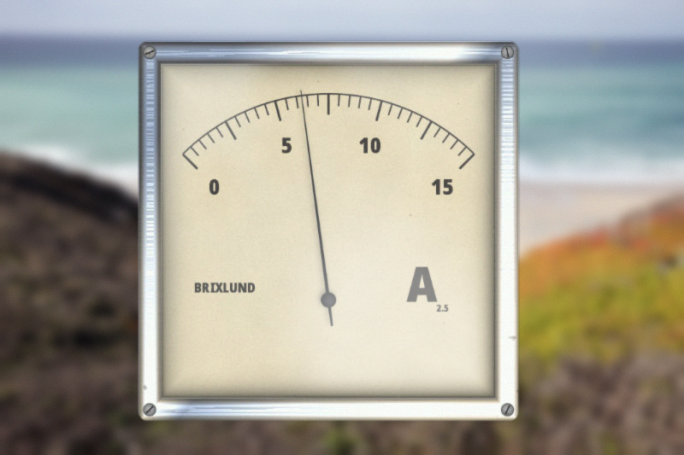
6.25
